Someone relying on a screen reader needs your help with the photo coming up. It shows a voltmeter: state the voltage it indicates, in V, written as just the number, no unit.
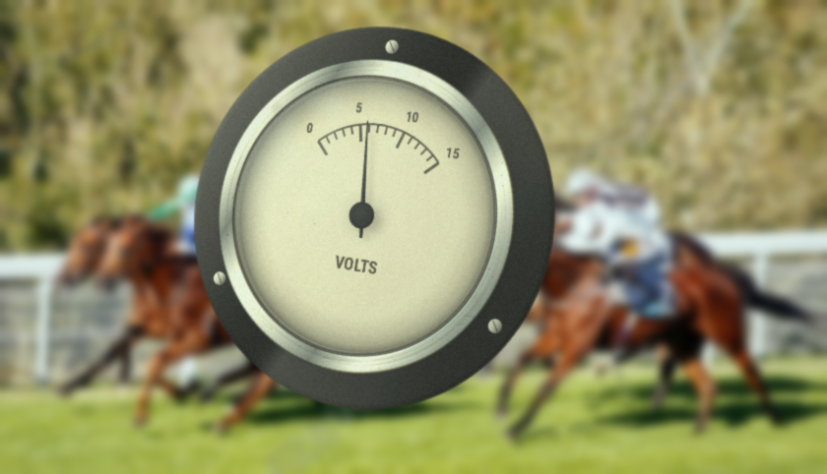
6
